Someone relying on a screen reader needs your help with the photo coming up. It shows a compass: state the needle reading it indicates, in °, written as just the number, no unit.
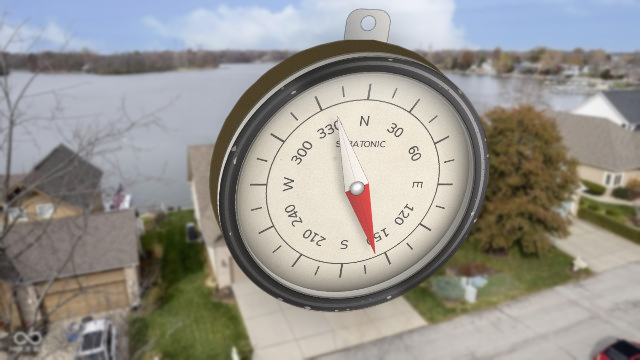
157.5
